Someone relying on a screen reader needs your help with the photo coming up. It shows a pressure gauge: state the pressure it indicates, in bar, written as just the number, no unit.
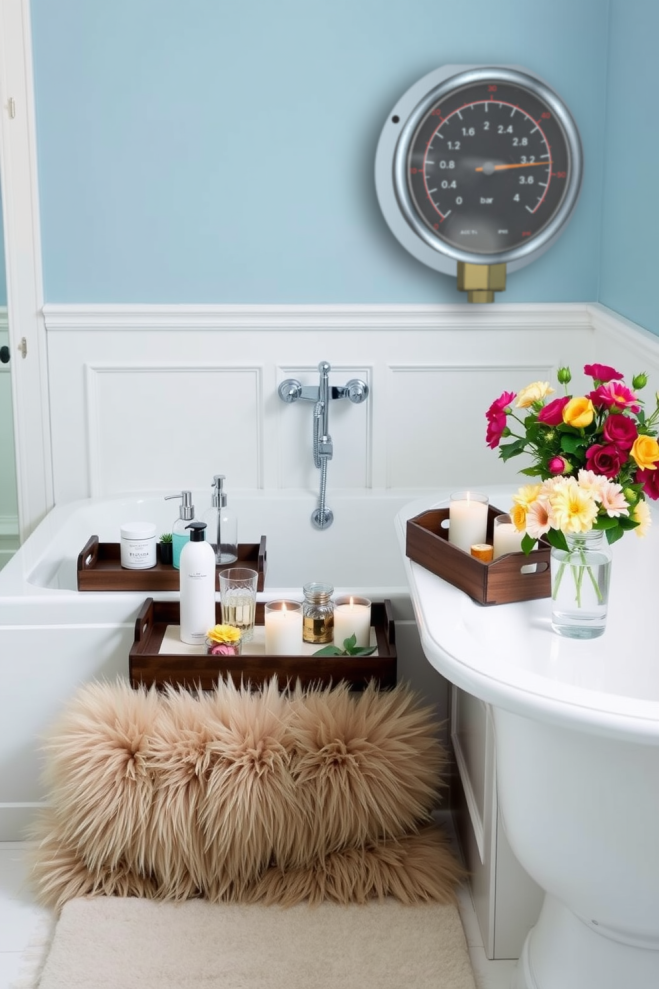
3.3
